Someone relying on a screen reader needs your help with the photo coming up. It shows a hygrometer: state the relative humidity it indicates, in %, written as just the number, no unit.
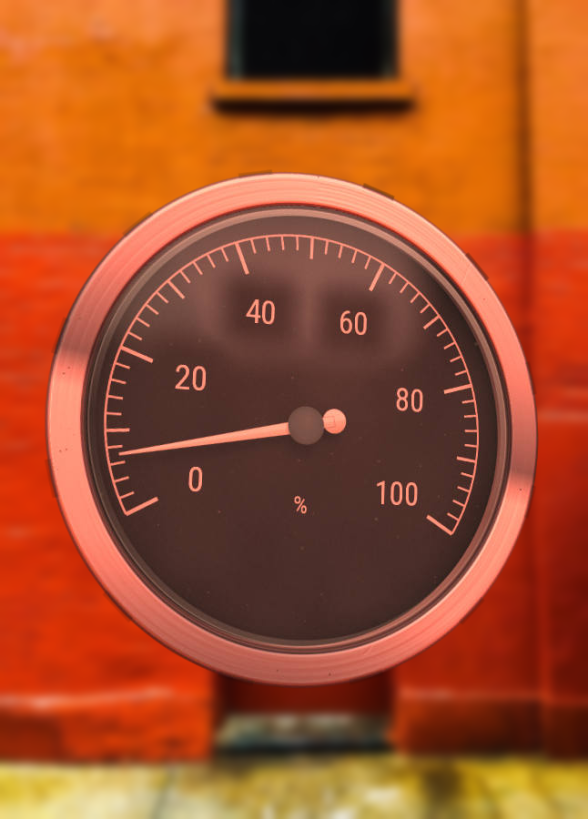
7
